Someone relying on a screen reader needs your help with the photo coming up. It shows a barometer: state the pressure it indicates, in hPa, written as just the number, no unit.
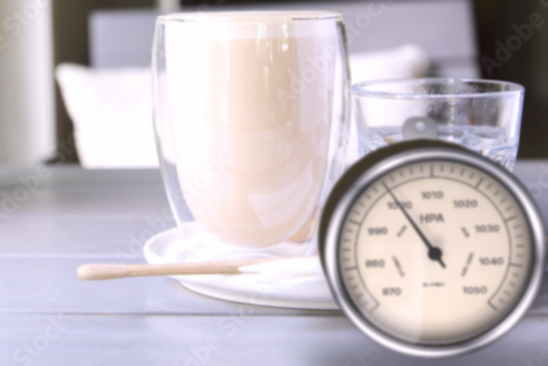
1000
